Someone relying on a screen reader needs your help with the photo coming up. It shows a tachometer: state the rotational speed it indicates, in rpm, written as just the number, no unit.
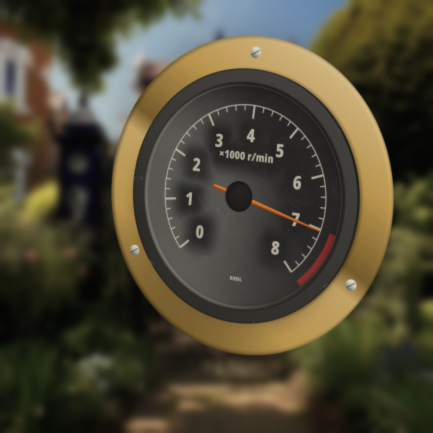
7000
